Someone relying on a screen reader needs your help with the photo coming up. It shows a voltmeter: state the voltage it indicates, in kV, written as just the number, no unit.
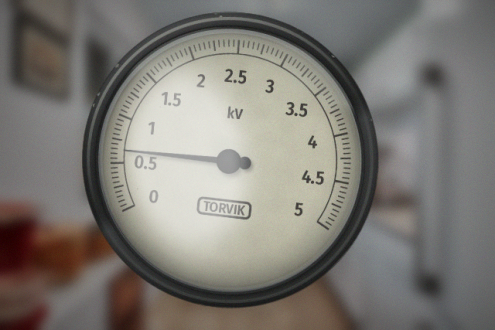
0.65
